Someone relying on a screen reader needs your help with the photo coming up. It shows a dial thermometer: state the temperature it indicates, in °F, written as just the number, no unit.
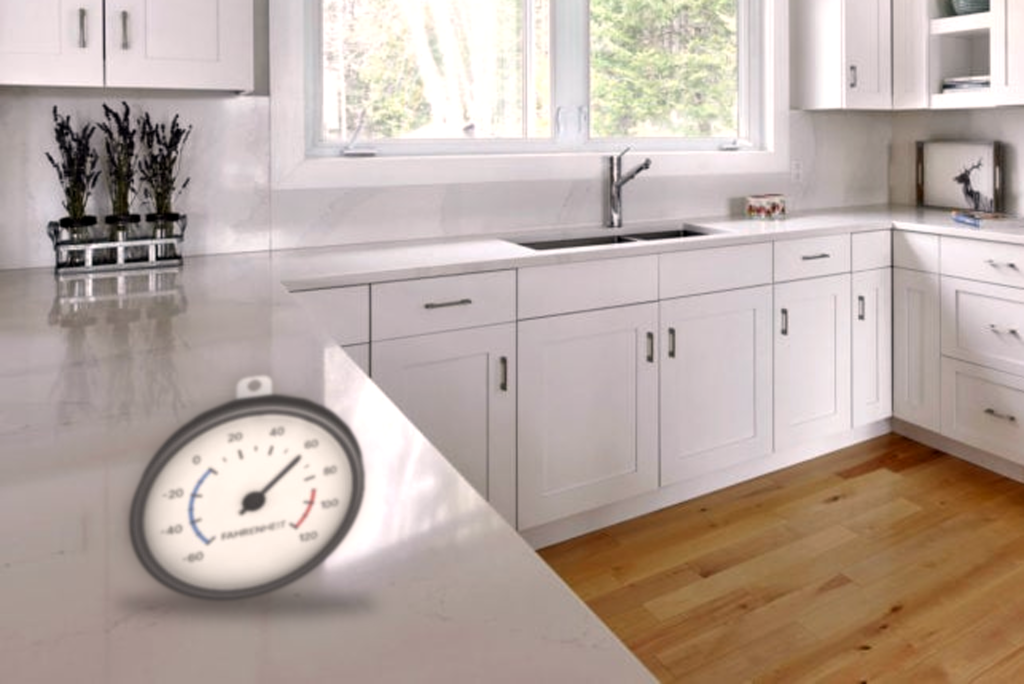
60
